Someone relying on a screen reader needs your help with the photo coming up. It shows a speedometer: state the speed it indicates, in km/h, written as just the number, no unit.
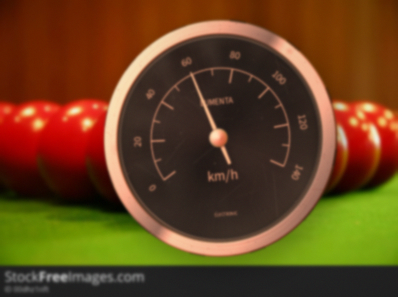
60
